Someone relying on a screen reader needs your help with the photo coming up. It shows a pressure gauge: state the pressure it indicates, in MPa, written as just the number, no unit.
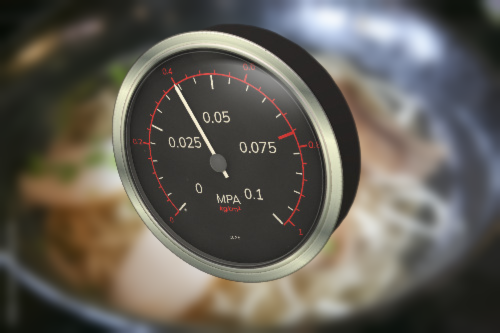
0.04
